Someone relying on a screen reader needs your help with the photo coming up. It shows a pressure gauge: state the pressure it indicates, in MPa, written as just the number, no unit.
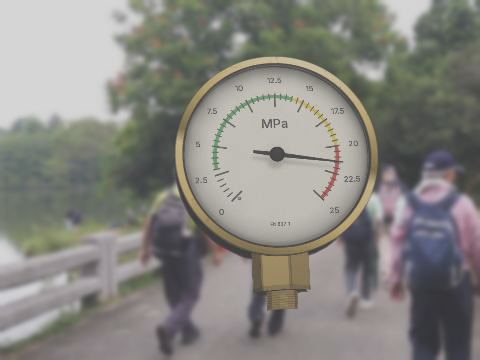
21.5
